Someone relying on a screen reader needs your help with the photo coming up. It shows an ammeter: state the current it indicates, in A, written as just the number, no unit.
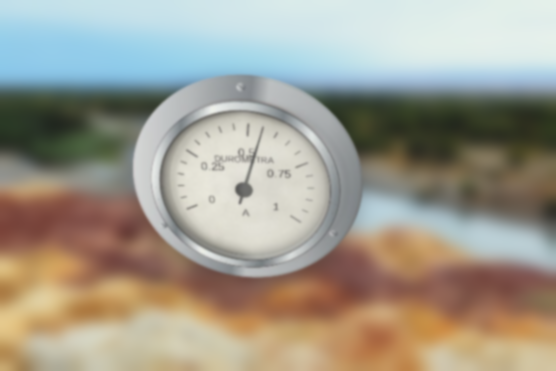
0.55
